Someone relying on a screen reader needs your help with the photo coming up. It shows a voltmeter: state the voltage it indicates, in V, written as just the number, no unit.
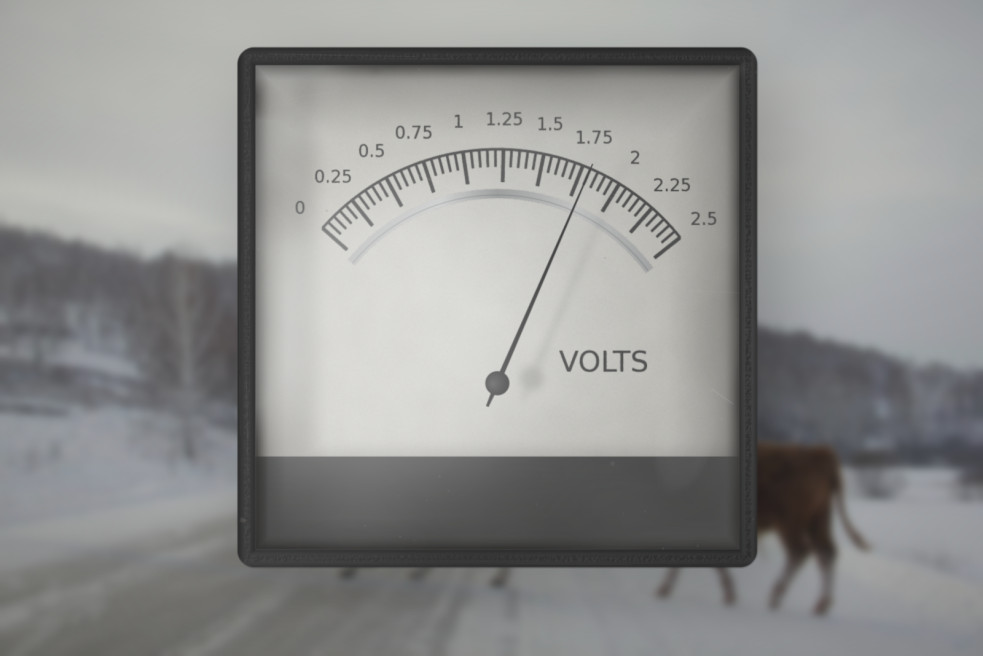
1.8
